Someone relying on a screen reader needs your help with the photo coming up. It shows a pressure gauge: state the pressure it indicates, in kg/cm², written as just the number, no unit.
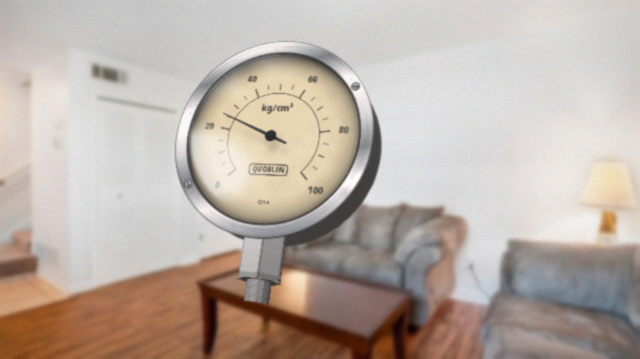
25
